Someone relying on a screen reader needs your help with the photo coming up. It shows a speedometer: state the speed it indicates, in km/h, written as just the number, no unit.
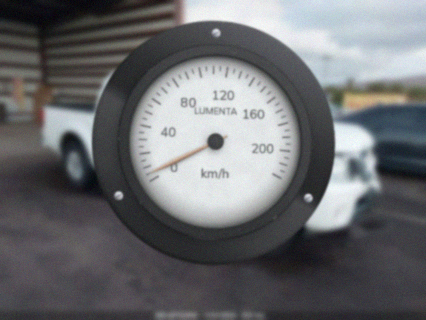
5
